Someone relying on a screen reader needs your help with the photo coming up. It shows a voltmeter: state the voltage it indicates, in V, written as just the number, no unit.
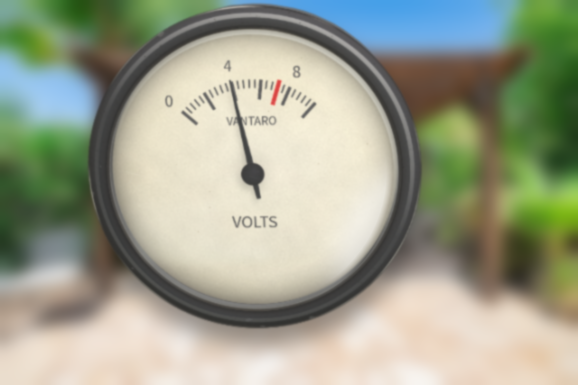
4
